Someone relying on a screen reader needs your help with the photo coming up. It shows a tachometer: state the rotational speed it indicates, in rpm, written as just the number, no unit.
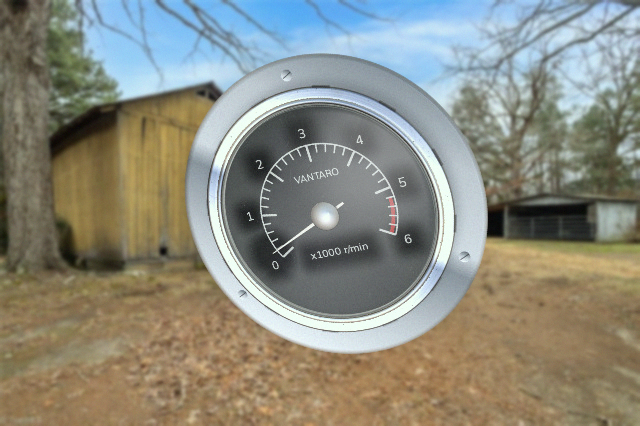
200
